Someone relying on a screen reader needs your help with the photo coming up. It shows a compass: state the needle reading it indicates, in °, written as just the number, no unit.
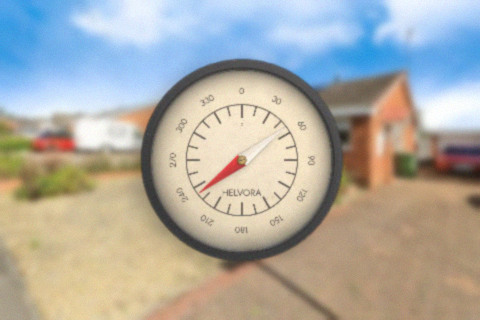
232.5
